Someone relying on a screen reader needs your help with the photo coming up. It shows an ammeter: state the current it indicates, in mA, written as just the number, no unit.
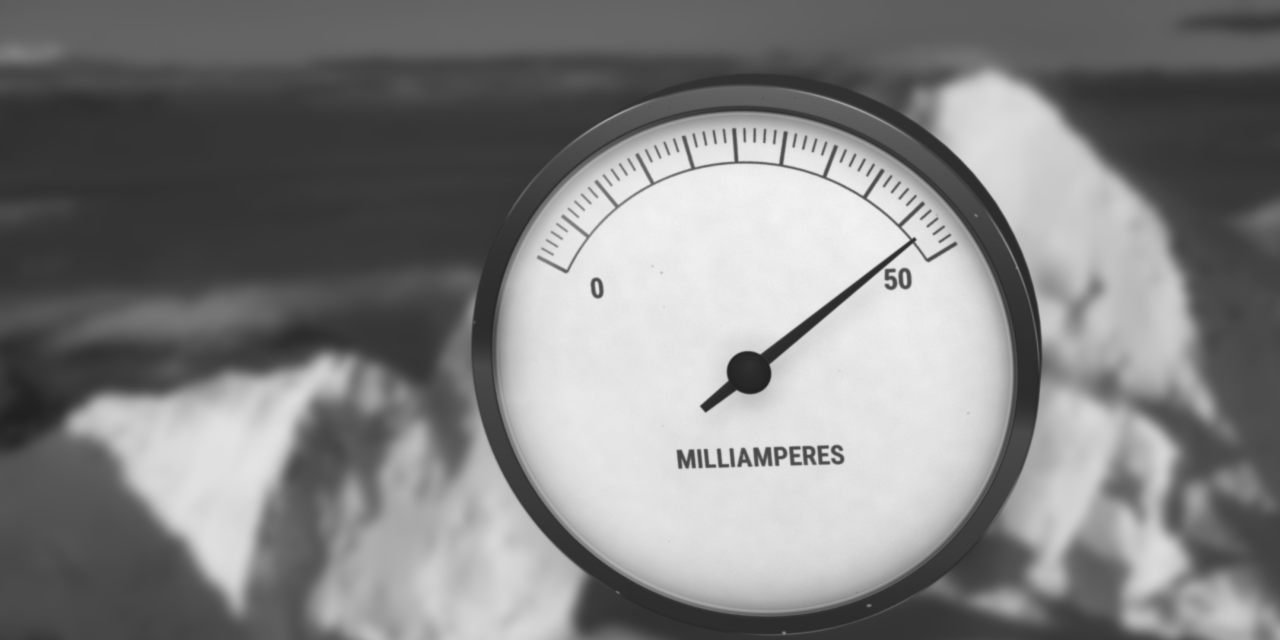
47
